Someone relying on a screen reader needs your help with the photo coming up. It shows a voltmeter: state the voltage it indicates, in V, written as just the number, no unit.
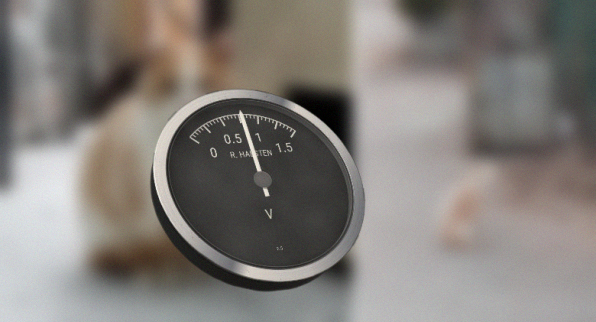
0.75
